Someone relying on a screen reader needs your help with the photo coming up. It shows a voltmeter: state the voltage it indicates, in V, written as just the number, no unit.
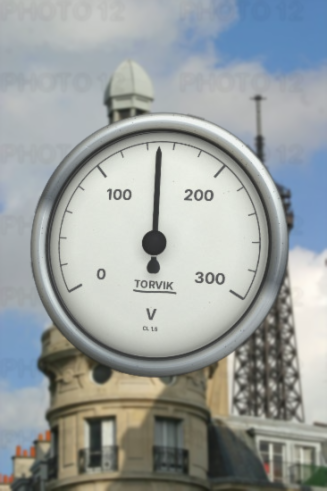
150
